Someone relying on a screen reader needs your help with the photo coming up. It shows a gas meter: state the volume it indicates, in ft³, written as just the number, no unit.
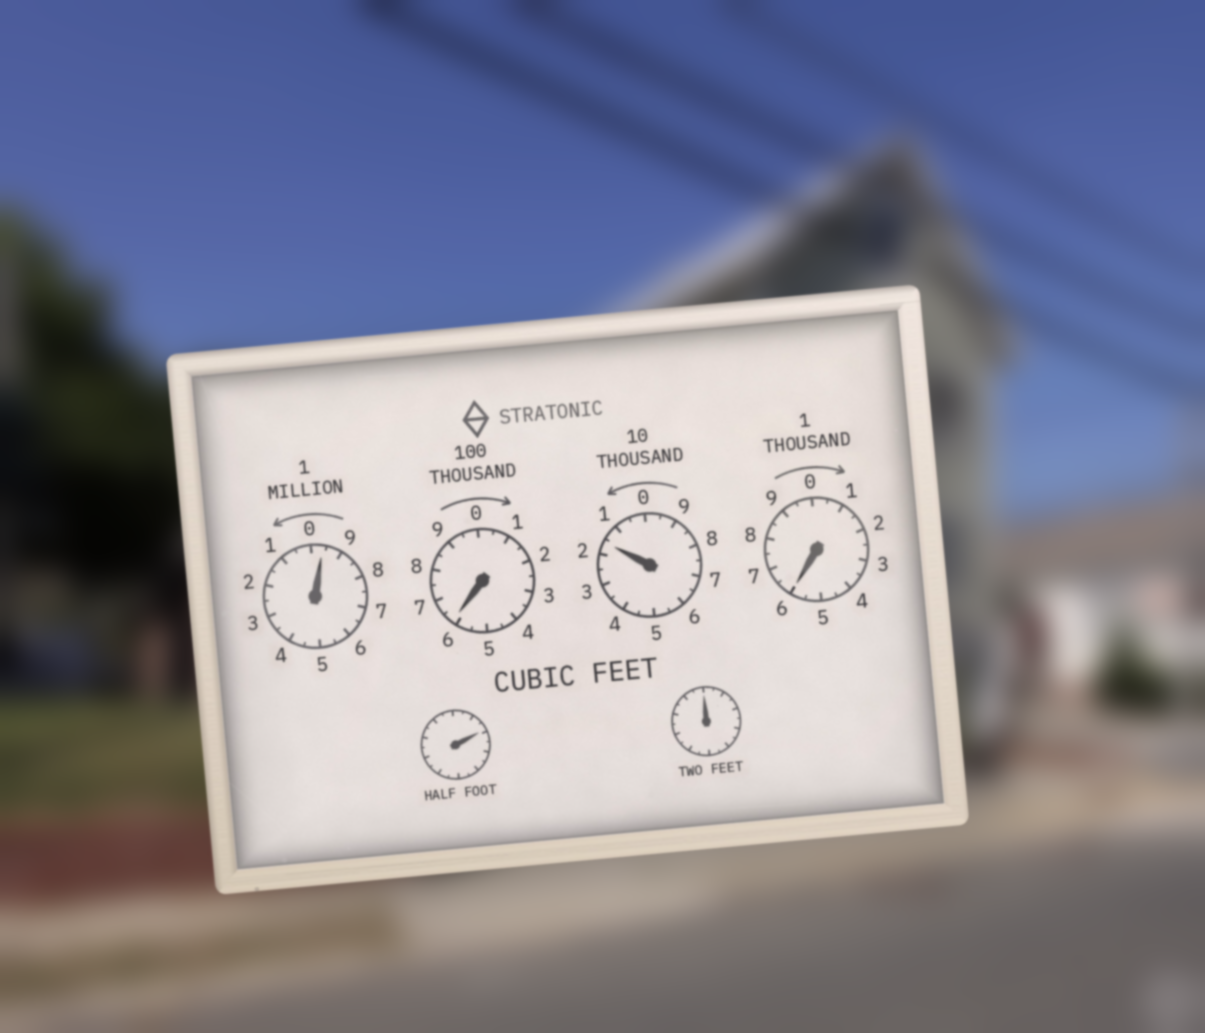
961600
